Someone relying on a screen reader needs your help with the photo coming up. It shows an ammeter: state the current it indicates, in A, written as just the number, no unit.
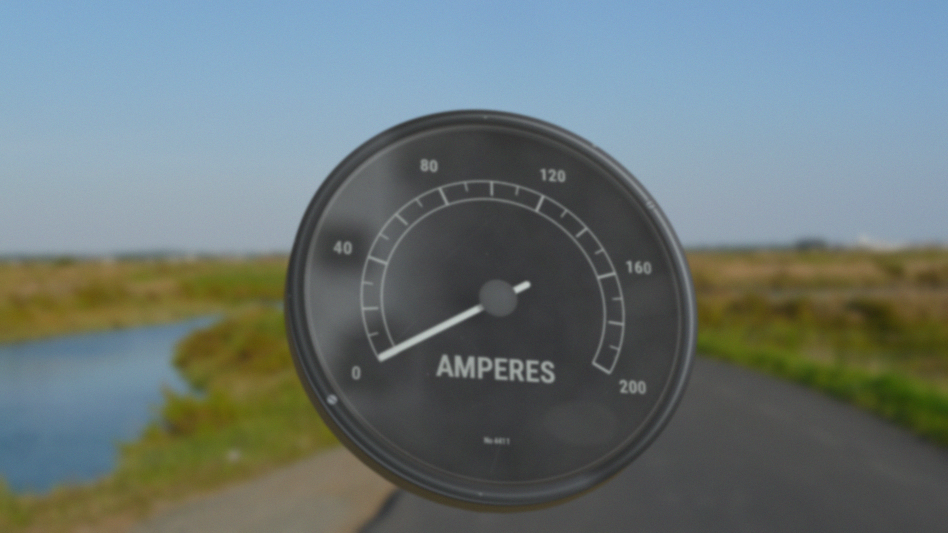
0
